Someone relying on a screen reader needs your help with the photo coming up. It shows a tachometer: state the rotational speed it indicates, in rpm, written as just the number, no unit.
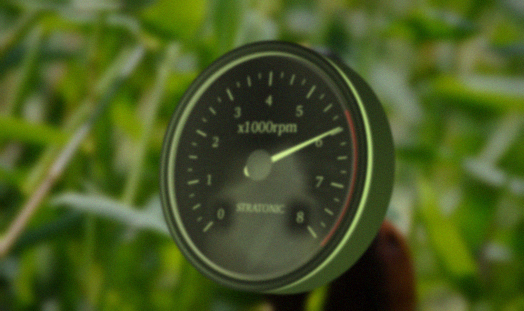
6000
